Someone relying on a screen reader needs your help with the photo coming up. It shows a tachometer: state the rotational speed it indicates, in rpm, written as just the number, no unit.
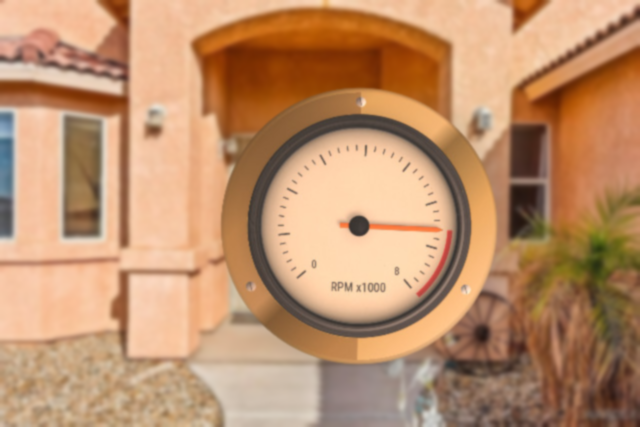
6600
